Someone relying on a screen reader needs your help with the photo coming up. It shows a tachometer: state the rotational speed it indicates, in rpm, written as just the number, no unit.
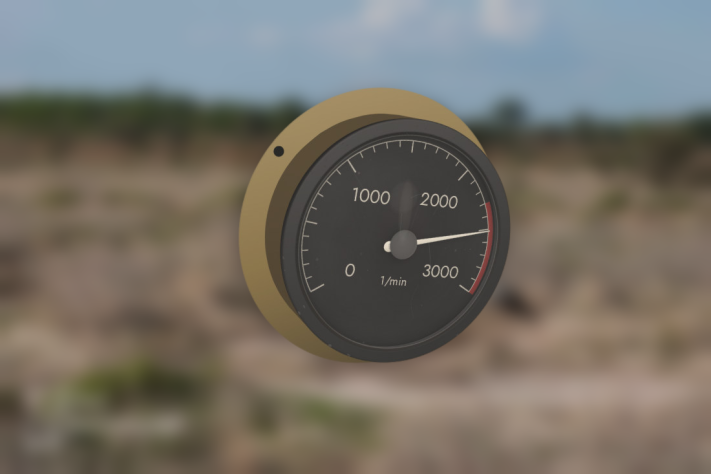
2500
